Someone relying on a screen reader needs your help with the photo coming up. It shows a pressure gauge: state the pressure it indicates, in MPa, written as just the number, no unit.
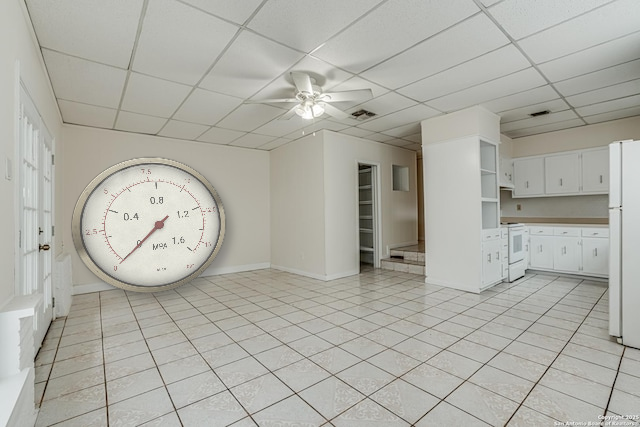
0
